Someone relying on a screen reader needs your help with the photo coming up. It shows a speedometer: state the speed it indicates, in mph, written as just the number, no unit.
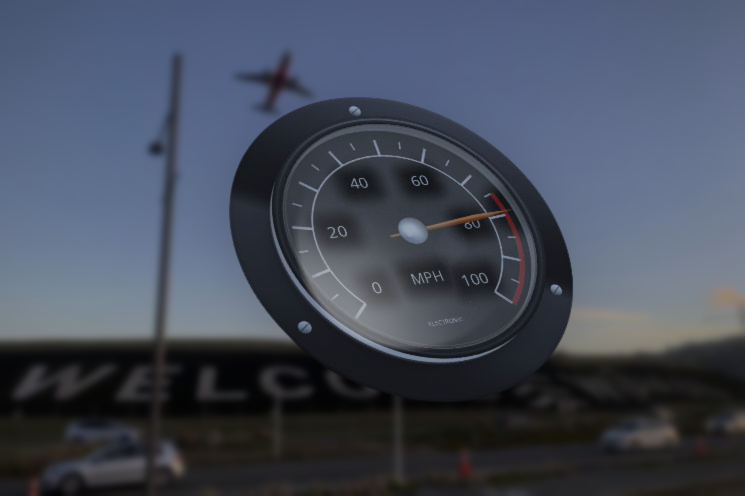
80
